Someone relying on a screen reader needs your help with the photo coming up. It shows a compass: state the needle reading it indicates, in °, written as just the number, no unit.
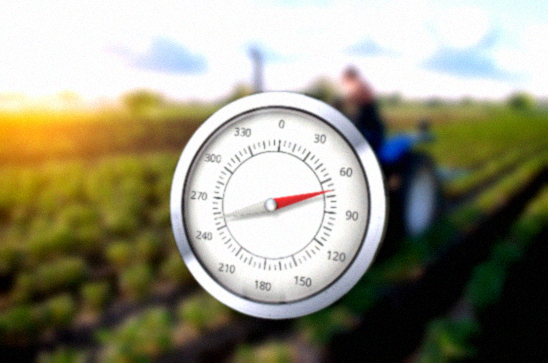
70
